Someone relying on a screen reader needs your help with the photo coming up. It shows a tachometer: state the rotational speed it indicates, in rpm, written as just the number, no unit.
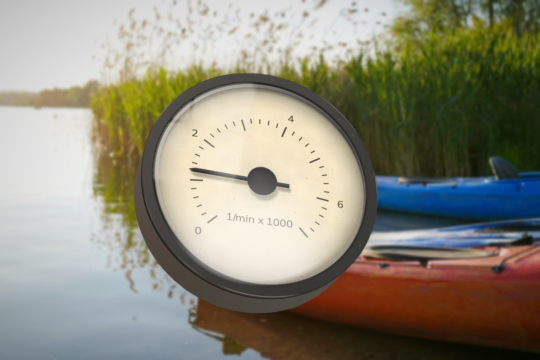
1200
